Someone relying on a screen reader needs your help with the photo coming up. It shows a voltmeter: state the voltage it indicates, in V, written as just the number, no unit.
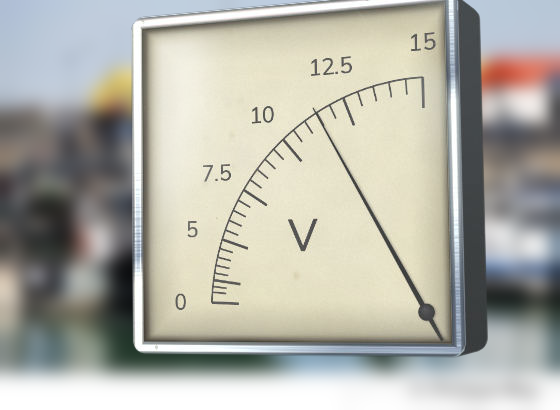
11.5
